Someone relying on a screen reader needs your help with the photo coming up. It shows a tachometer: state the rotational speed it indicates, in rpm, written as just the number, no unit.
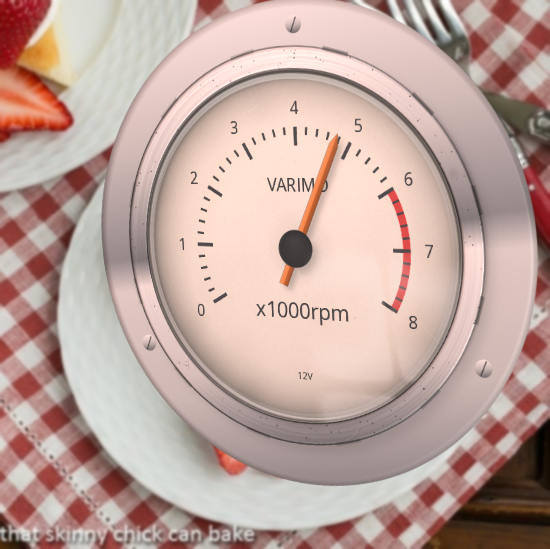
4800
